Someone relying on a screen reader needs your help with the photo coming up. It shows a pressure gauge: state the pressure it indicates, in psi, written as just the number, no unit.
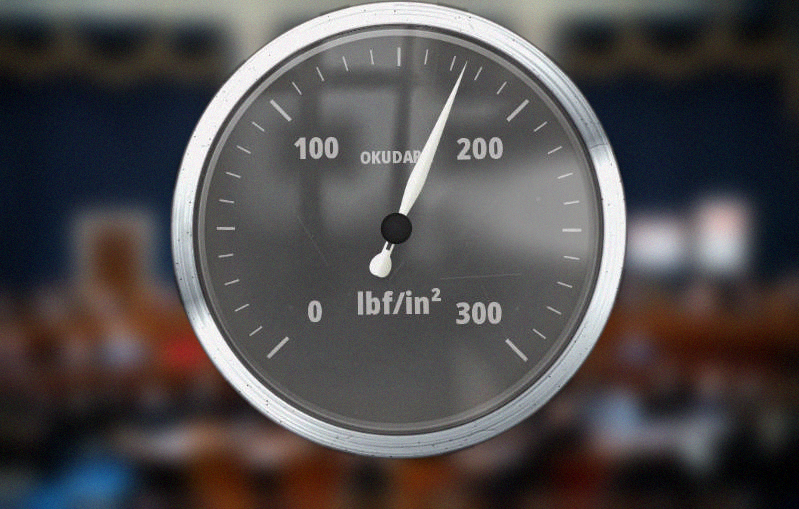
175
